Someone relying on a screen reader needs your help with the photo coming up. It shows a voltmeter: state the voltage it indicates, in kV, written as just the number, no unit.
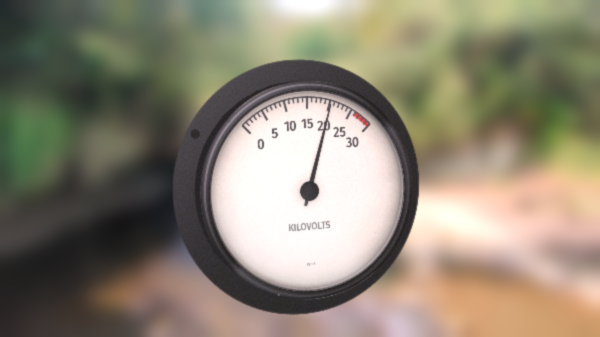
20
